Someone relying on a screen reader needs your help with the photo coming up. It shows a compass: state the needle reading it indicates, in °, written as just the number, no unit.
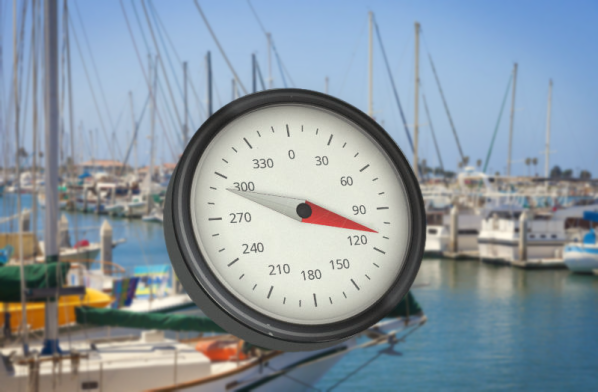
110
